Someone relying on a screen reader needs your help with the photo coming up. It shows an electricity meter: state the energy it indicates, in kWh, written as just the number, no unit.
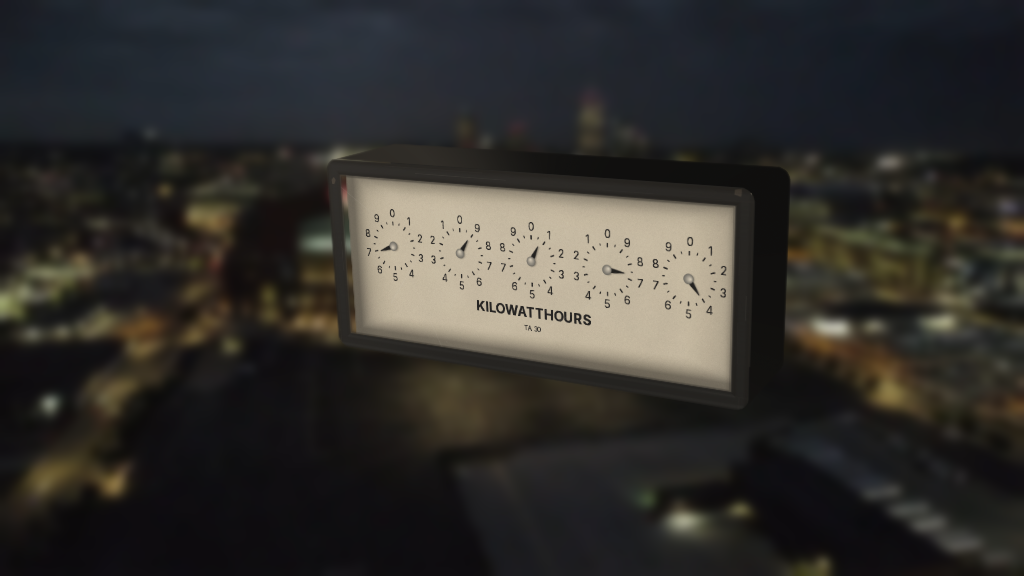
69074
